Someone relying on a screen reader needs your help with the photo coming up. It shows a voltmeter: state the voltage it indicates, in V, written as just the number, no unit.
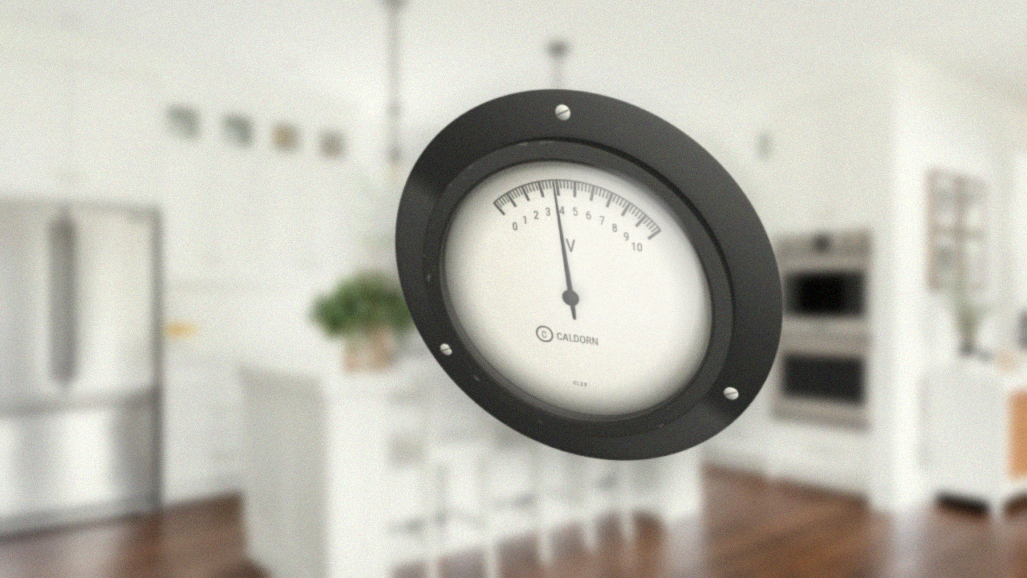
4
